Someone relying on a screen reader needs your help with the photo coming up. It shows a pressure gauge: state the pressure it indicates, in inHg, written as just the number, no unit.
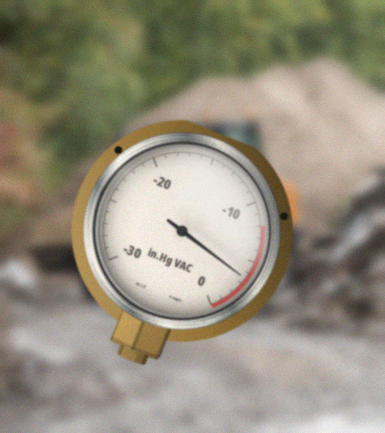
-3.5
